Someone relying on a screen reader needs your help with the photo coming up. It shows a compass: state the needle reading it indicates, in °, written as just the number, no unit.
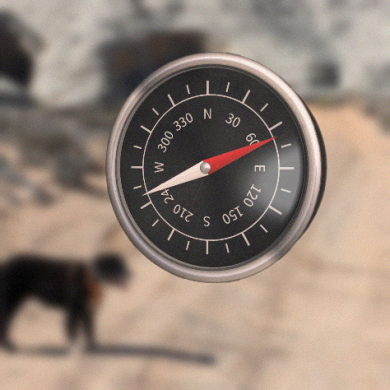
67.5
